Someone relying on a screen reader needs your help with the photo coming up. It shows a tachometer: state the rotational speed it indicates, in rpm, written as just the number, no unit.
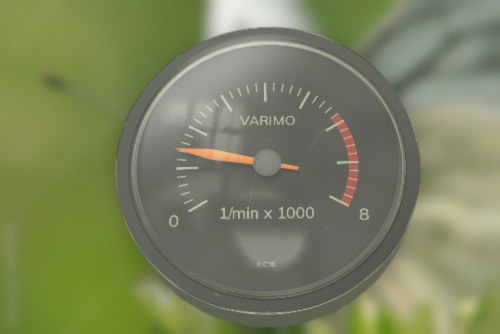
1400
